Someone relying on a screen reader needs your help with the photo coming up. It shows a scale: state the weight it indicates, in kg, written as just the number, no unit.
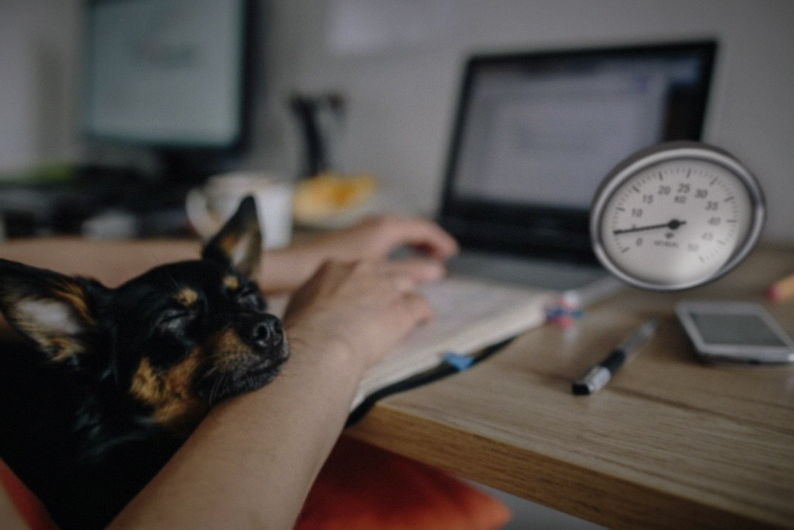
5
